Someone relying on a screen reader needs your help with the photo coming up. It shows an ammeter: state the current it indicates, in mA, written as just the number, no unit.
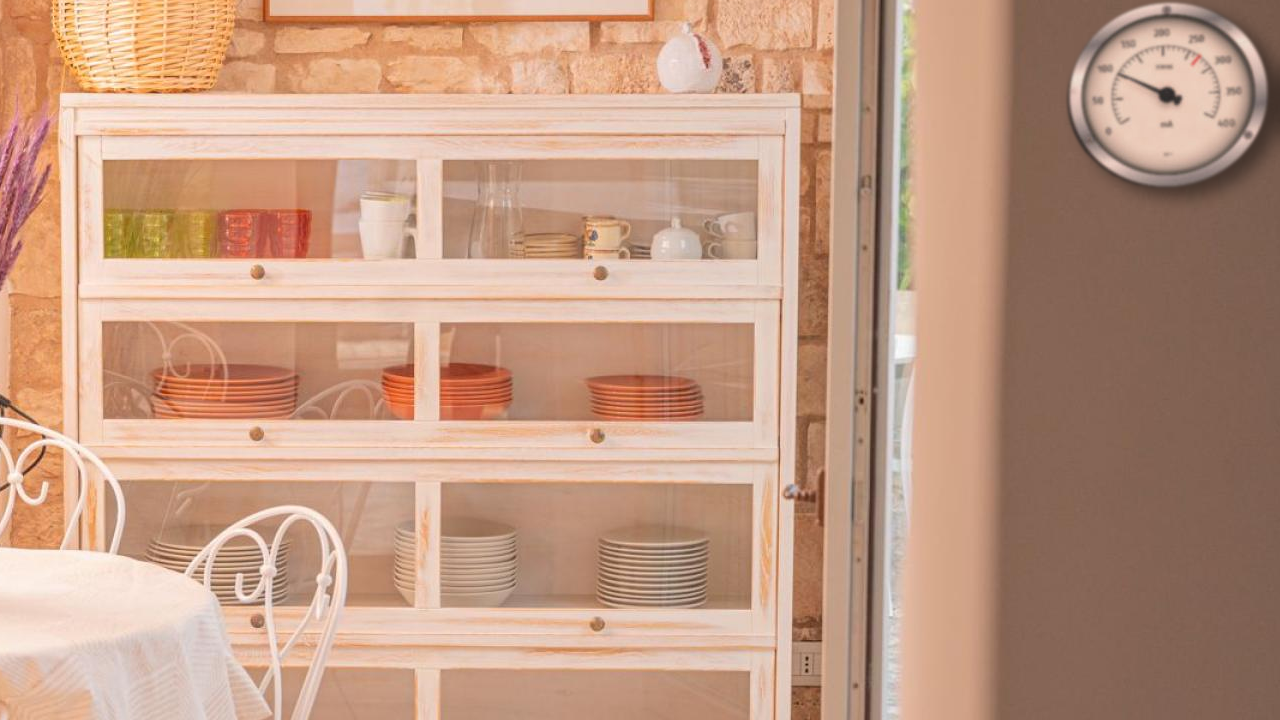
100
